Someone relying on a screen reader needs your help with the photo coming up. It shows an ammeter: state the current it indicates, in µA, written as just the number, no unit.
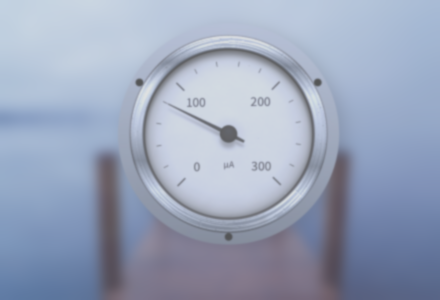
80
